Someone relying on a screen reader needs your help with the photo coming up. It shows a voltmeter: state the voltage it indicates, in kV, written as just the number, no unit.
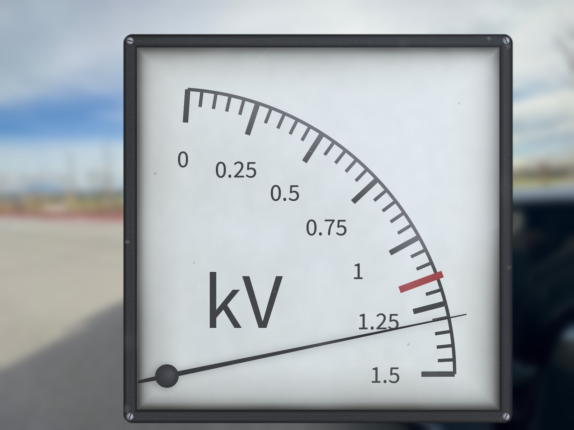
1.3
